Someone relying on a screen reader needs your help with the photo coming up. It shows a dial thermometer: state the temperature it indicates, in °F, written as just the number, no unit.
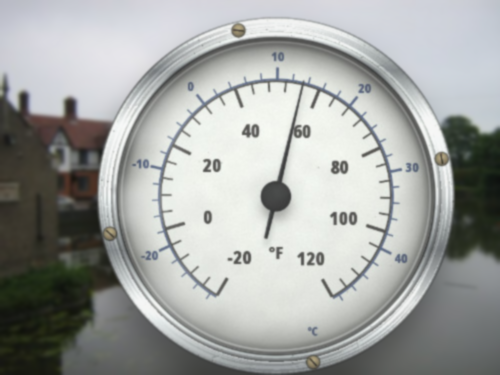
56
